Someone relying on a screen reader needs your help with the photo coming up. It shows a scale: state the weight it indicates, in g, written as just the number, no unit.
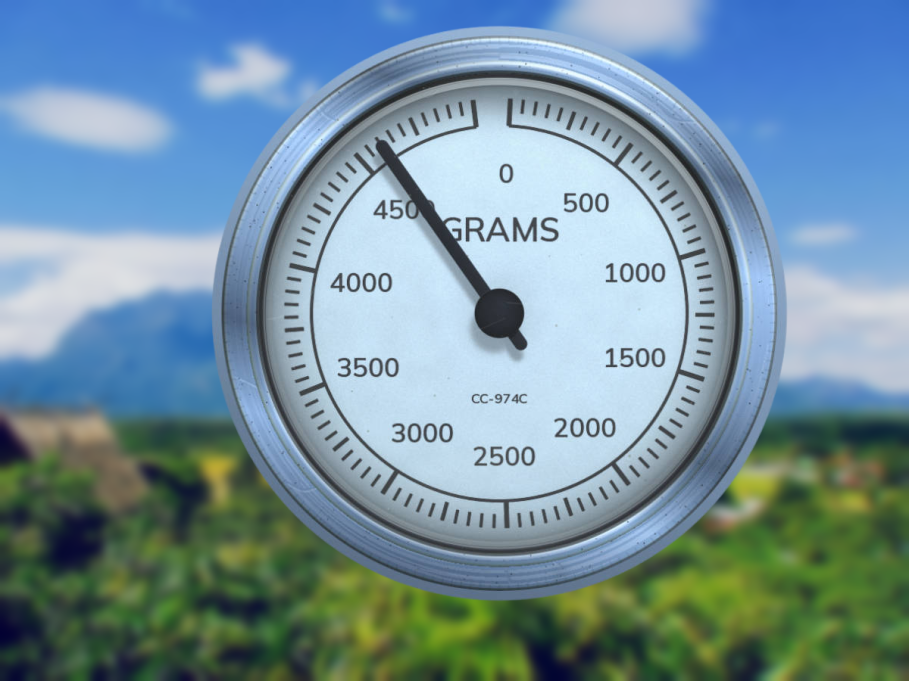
4600
